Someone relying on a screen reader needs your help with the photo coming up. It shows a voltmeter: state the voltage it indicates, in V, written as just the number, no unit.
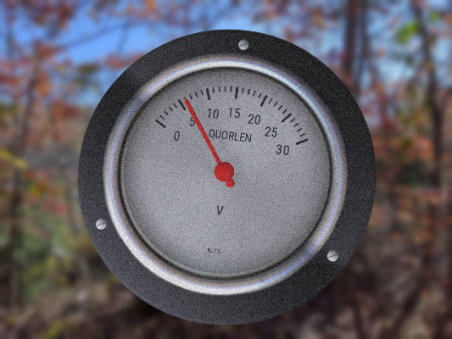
6
